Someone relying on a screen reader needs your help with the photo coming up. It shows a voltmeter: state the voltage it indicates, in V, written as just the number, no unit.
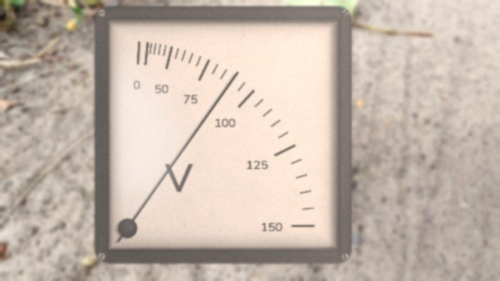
90
